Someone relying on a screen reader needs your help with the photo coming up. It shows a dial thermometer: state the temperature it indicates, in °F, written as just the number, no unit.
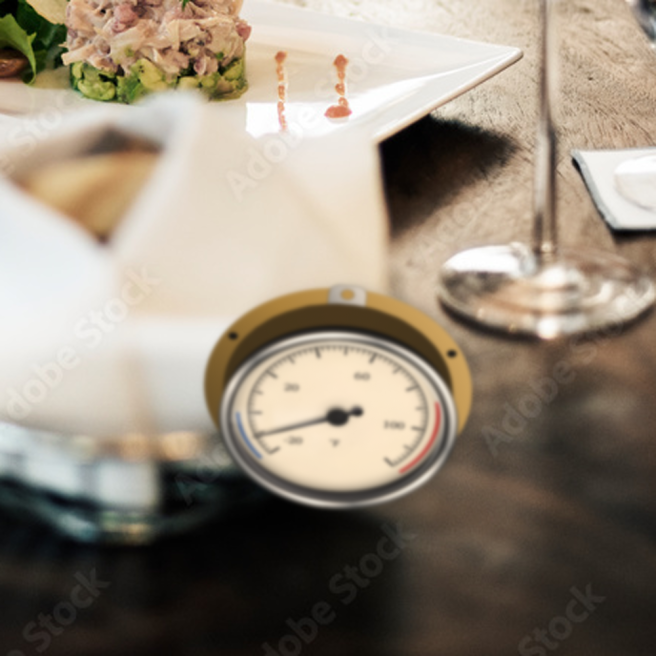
-10
